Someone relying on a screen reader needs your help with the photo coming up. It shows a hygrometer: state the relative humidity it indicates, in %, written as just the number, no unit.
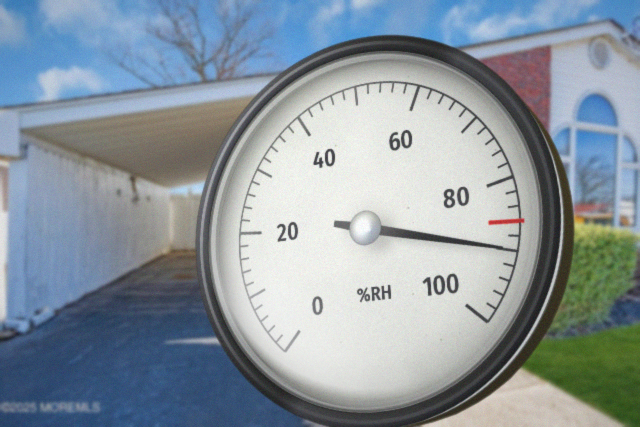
90
